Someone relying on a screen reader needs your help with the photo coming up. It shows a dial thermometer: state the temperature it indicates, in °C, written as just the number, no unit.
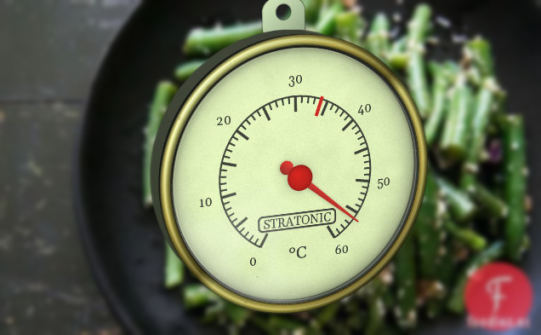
56
